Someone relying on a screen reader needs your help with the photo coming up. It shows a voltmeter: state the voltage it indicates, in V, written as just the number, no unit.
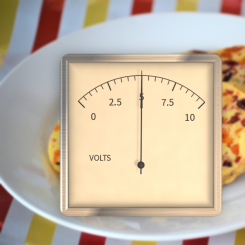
5
